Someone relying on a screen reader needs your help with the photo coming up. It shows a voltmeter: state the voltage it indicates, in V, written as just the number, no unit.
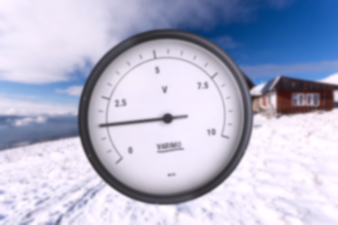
1.5
